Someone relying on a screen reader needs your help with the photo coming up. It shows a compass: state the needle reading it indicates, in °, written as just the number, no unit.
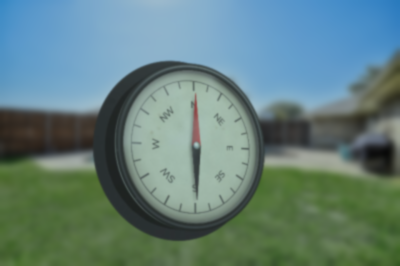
0
